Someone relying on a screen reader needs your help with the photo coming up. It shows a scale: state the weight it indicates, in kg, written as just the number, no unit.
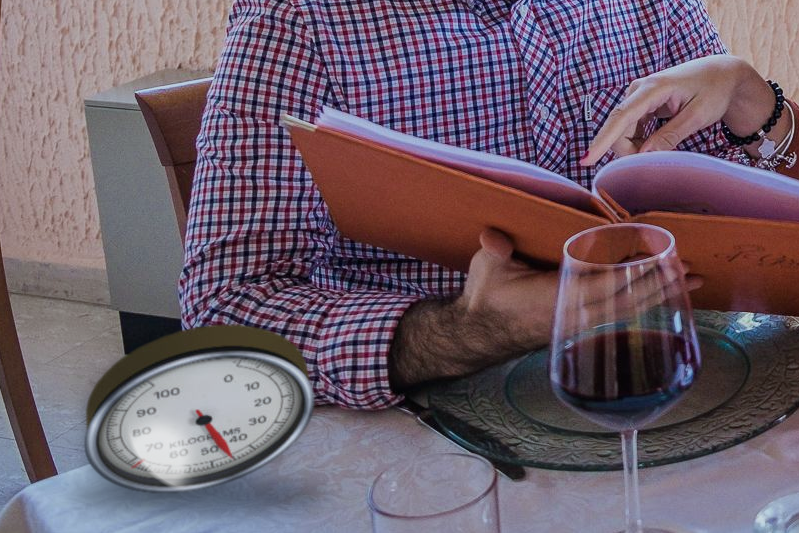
45
